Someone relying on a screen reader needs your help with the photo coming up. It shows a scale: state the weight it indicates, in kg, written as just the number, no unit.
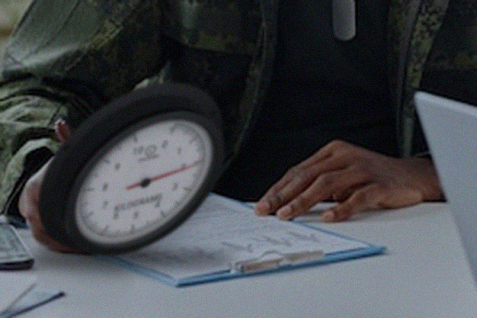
2
